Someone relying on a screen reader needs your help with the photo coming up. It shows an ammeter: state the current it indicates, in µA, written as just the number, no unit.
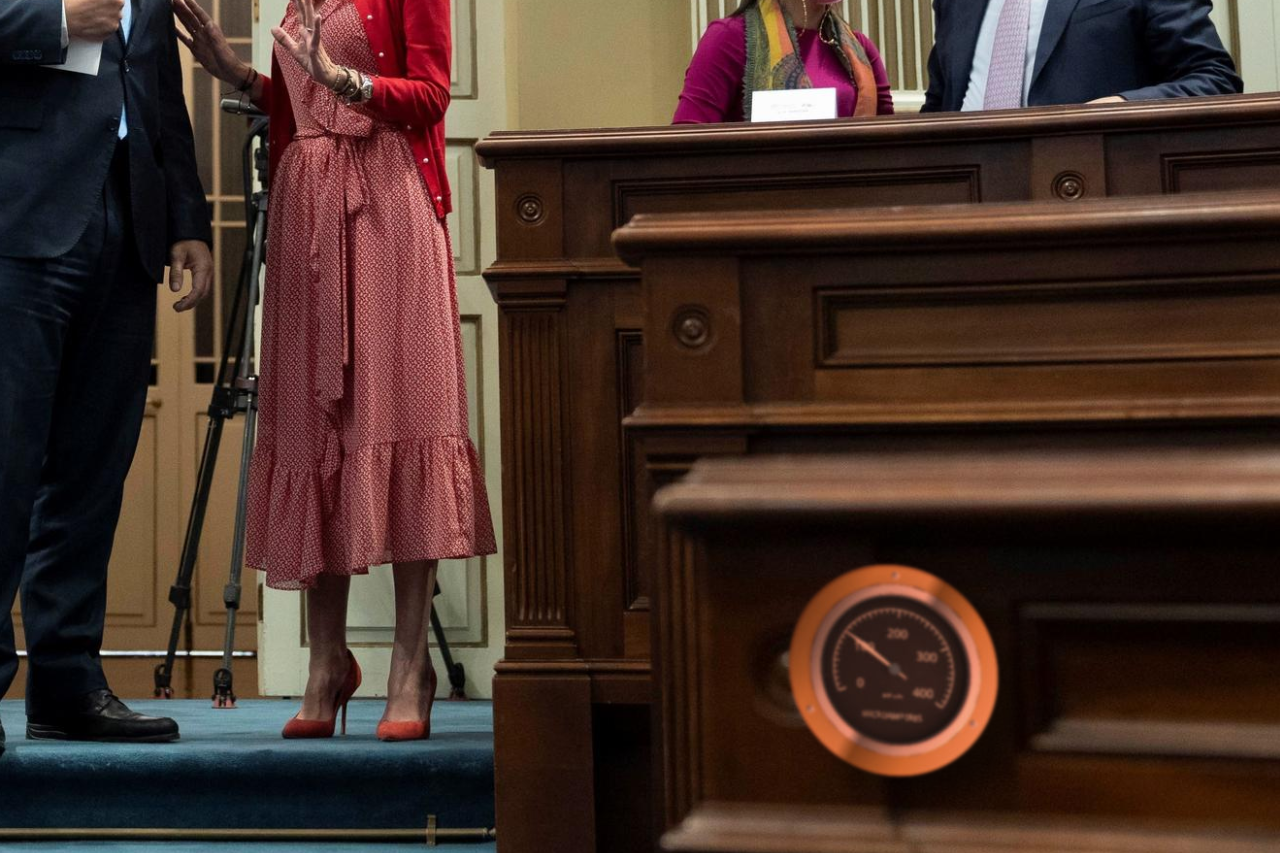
100
